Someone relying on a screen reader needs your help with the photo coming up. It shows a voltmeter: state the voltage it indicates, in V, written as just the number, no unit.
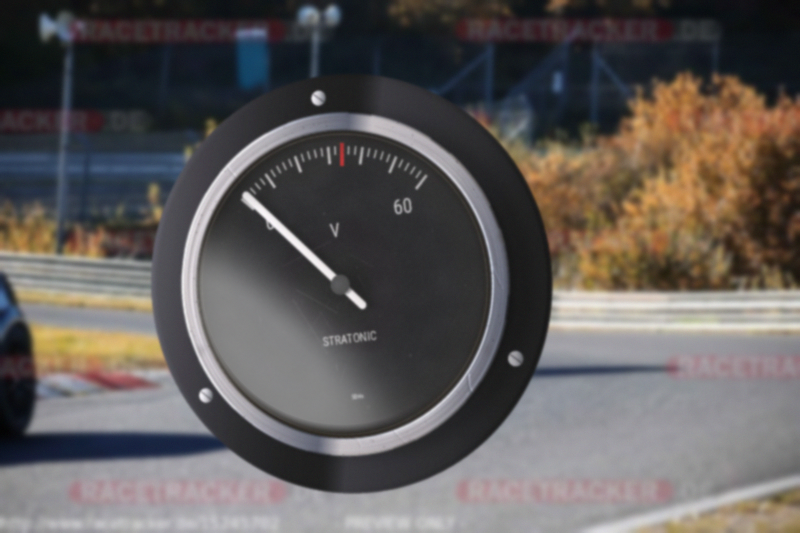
2
